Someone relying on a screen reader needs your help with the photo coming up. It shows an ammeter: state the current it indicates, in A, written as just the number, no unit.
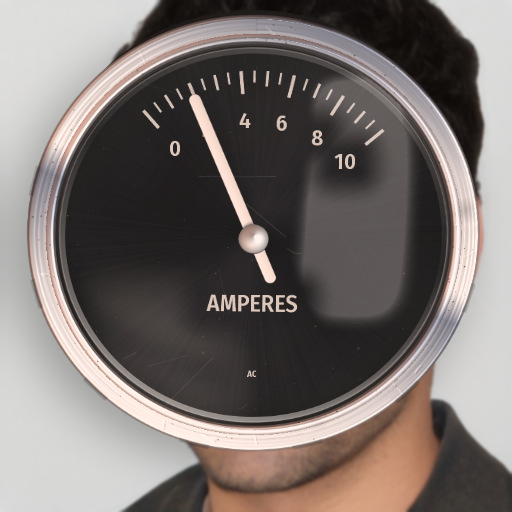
2
